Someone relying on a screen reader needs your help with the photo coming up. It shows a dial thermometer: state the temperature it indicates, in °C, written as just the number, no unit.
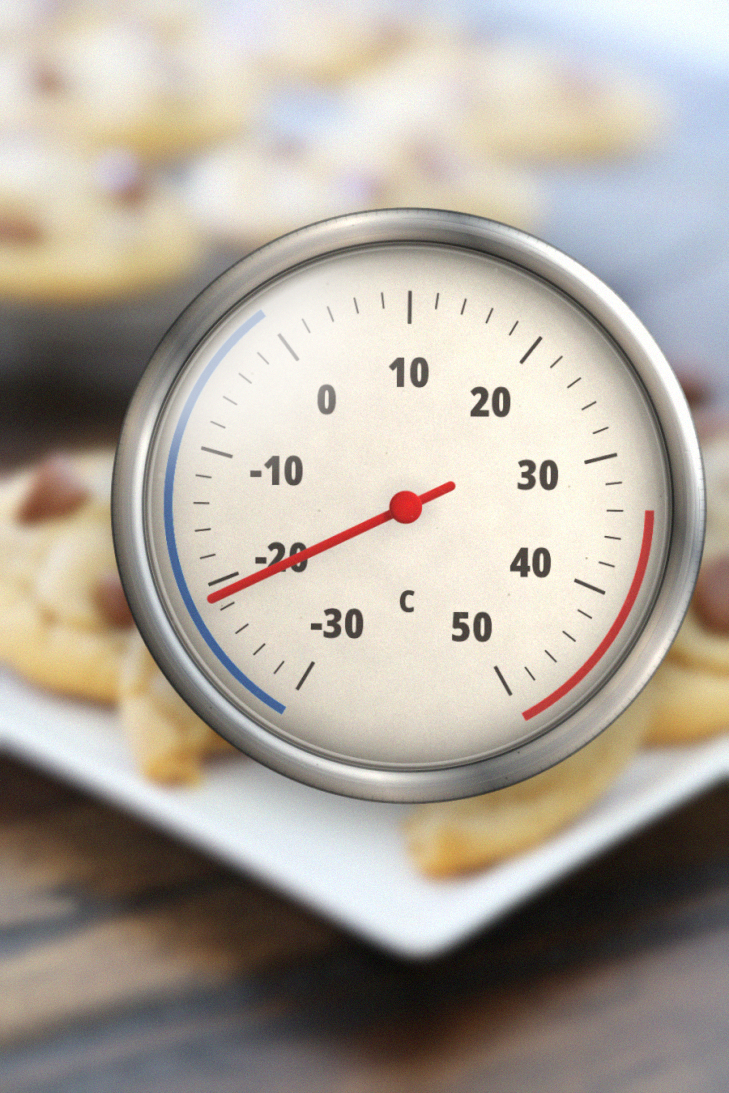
-21
